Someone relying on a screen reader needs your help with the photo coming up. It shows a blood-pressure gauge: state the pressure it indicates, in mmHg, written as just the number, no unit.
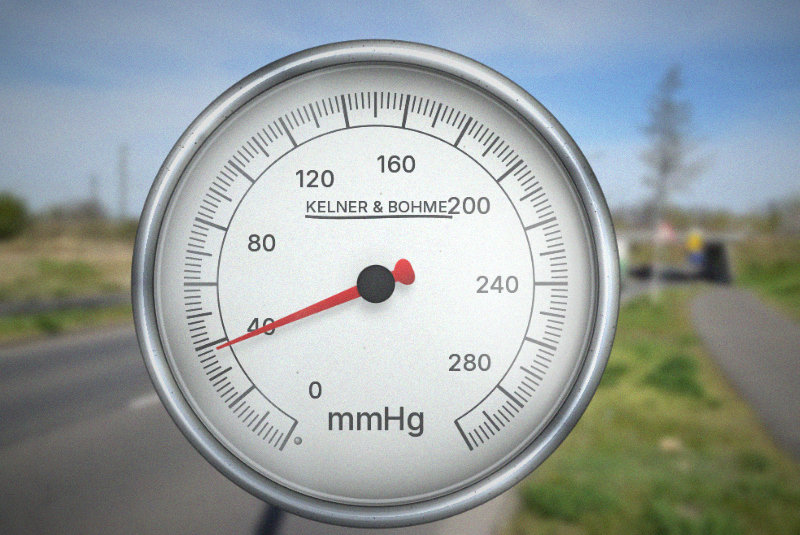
38
